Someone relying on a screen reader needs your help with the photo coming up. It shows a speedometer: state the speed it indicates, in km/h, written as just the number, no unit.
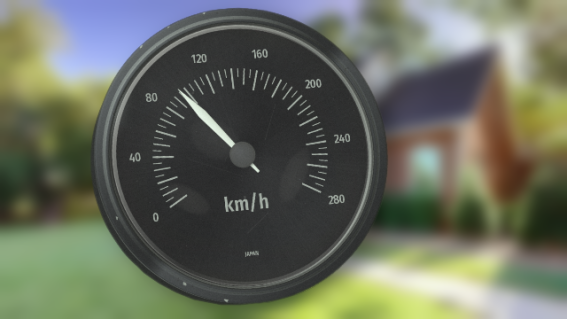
95
